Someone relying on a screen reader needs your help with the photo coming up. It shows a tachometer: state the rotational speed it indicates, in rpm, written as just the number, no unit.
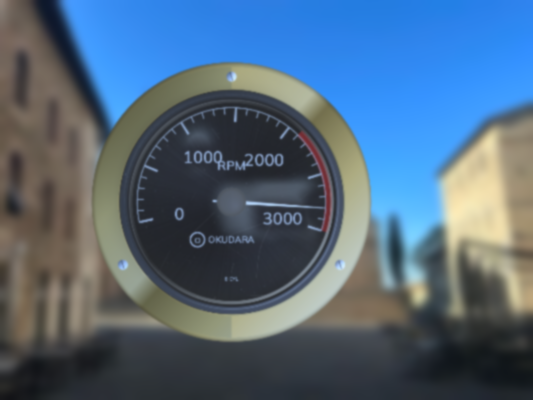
2800
